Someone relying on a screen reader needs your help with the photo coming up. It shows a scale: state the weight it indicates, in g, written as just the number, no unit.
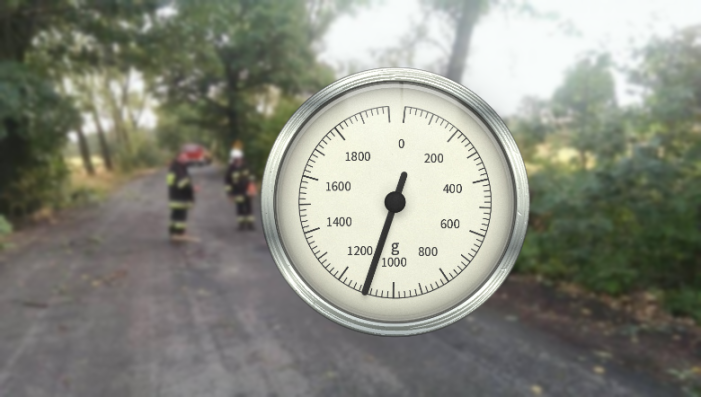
1100
